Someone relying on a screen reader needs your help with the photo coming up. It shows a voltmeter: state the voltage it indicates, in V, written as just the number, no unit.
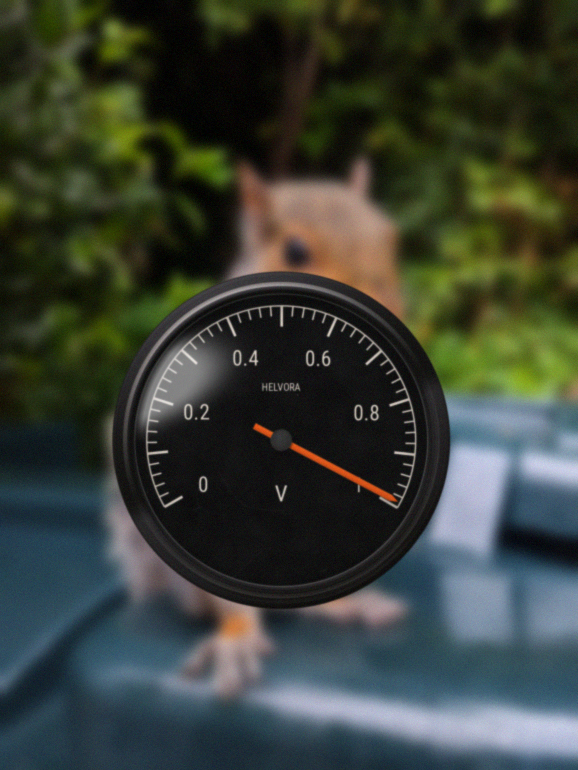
0.99
